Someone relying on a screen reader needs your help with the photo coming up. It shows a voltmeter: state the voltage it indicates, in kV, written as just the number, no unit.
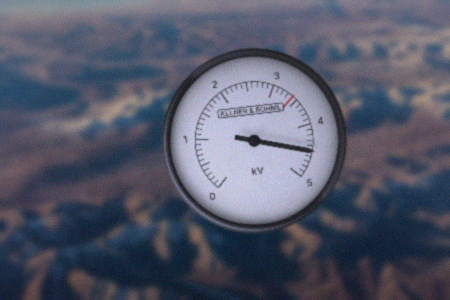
4.5
